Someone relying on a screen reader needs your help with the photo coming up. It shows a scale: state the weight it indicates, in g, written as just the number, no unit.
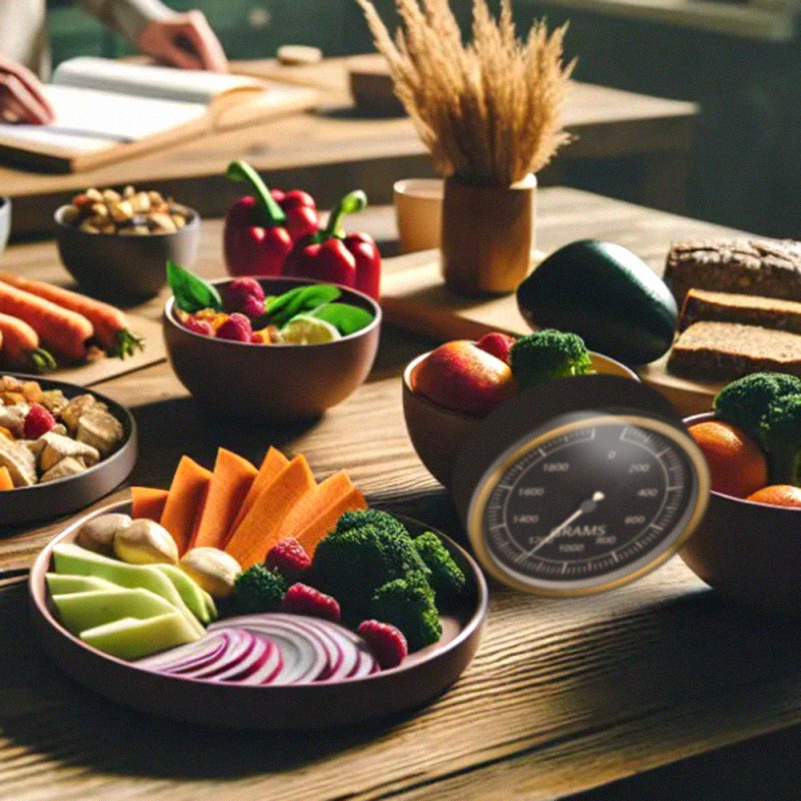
1200
